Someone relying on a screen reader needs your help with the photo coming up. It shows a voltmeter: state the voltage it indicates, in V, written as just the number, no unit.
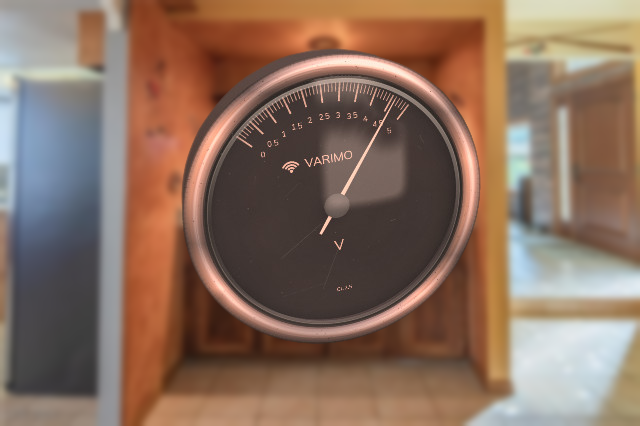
4.5
